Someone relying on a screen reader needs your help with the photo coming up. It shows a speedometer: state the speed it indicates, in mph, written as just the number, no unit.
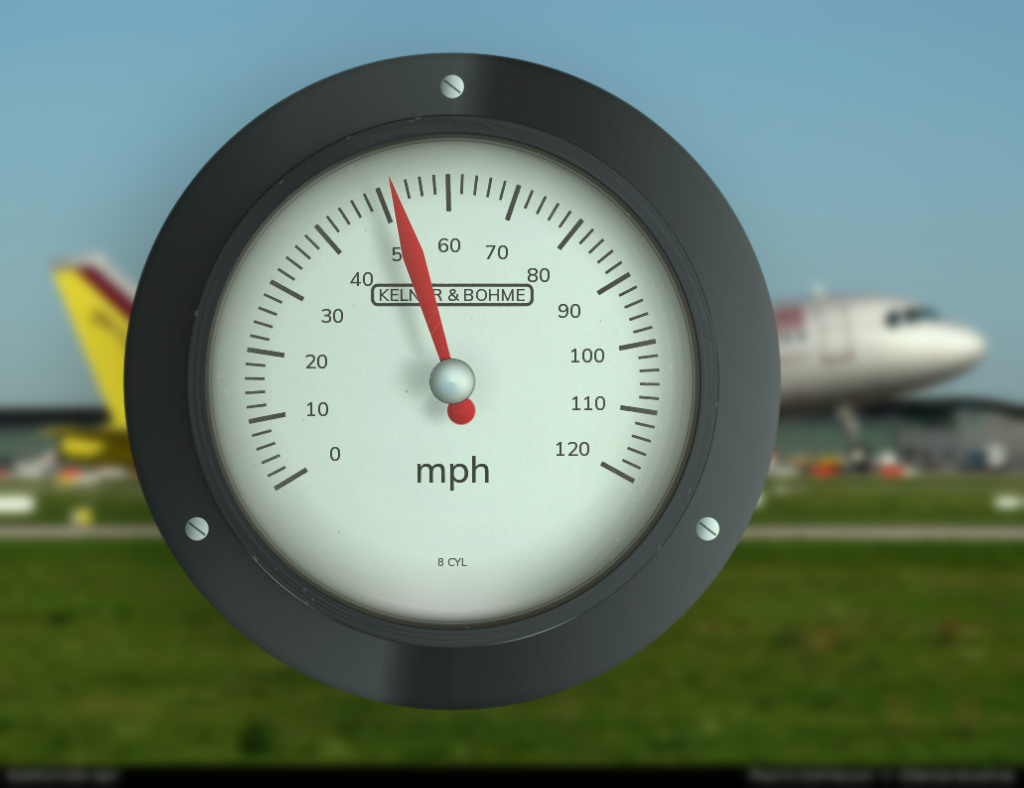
52
